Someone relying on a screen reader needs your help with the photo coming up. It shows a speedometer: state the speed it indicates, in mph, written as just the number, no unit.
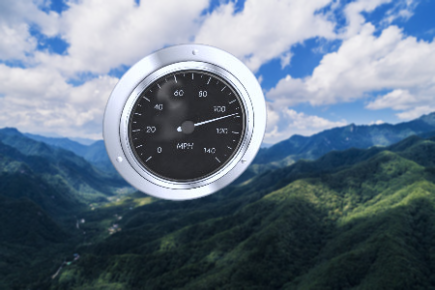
107.5
